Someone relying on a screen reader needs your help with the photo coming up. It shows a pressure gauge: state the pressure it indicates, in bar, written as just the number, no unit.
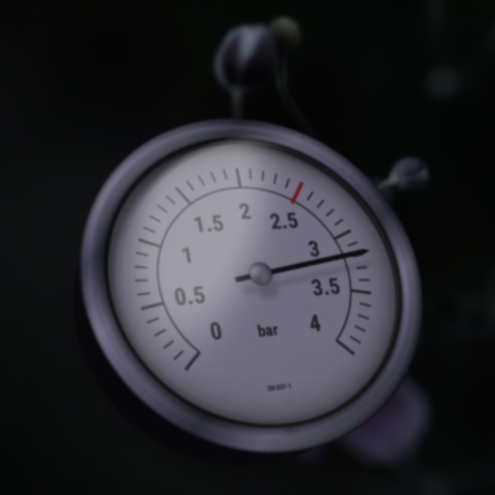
3.2
